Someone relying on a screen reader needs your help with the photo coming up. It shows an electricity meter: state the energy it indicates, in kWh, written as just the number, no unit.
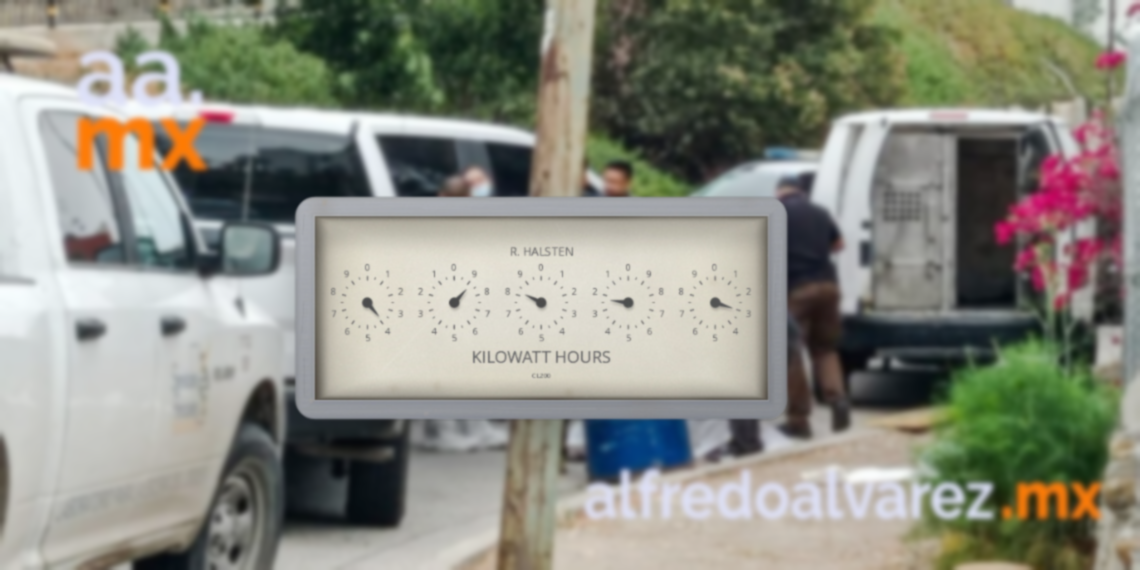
38823
